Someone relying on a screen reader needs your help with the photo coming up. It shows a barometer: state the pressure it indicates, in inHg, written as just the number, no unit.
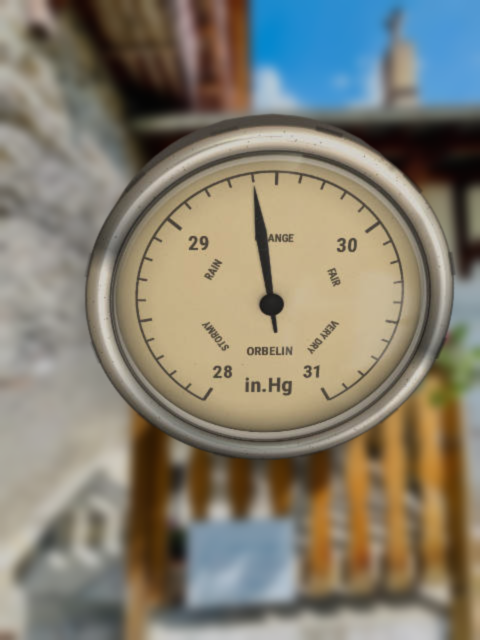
29.4
